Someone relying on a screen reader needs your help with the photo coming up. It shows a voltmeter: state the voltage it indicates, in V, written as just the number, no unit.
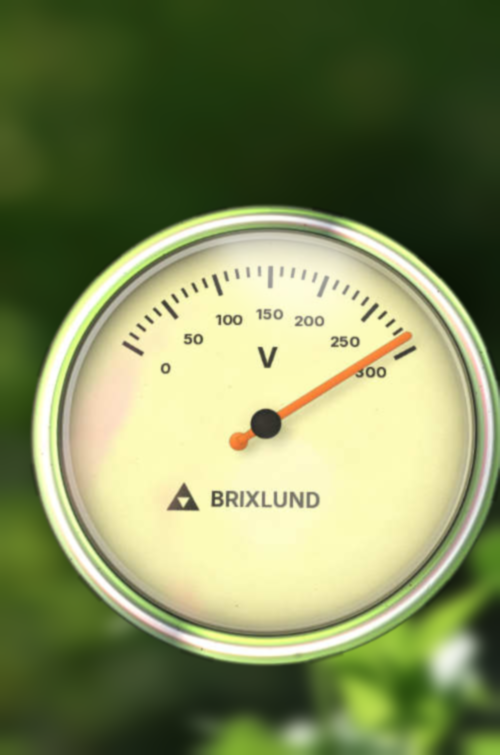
290
